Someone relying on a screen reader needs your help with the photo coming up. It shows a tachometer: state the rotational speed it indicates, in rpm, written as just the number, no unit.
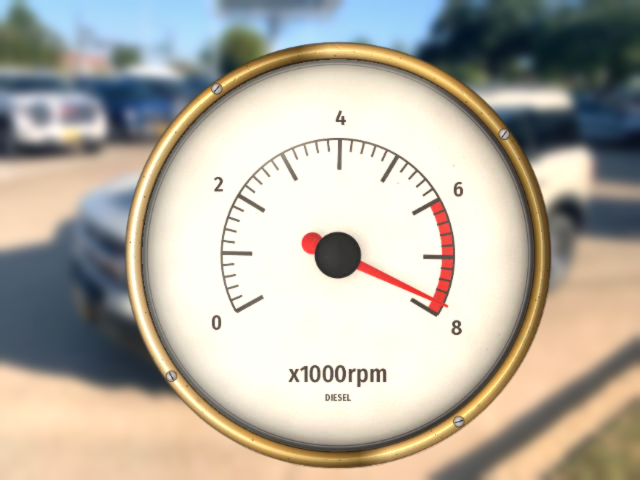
7800
